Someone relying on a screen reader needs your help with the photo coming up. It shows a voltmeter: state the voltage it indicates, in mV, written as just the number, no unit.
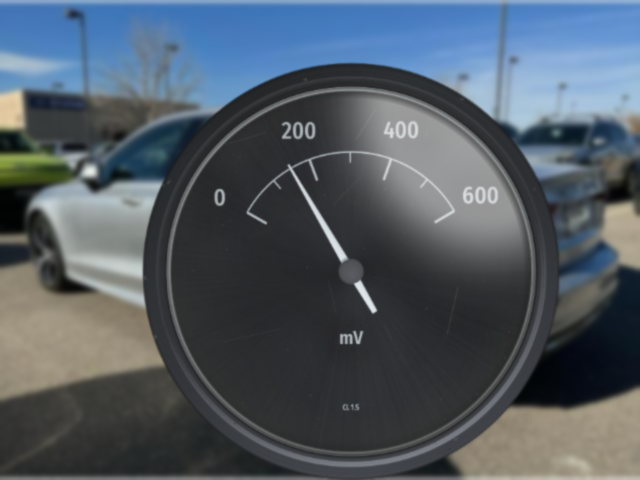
150
